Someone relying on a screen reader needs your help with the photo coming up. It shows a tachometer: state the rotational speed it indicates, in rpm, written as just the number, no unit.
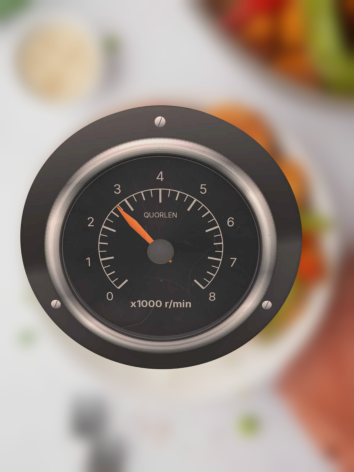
2750
